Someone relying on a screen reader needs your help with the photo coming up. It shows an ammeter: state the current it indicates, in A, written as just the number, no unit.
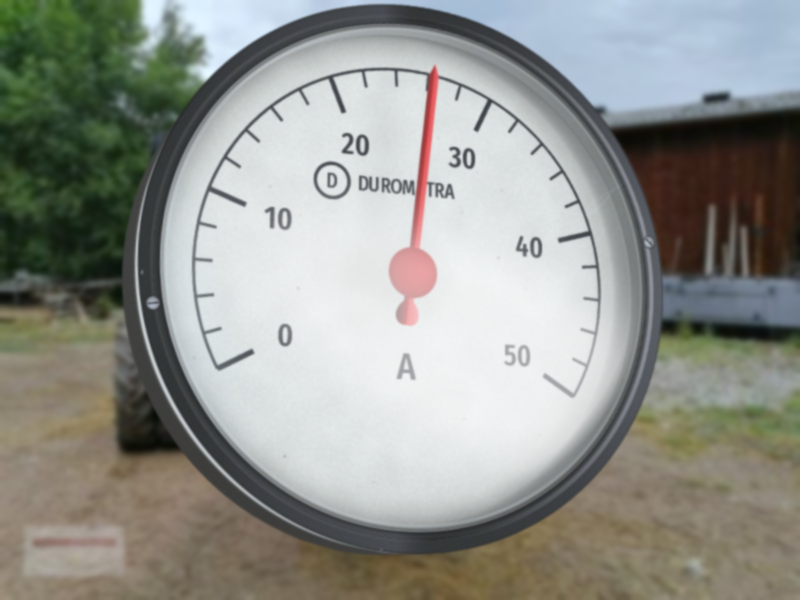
26
